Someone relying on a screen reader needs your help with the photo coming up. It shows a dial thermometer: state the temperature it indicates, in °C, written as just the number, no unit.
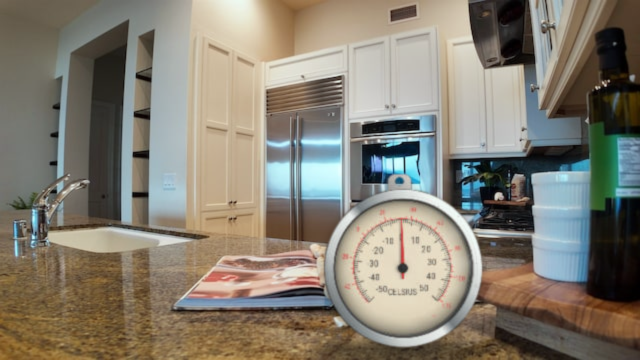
0
